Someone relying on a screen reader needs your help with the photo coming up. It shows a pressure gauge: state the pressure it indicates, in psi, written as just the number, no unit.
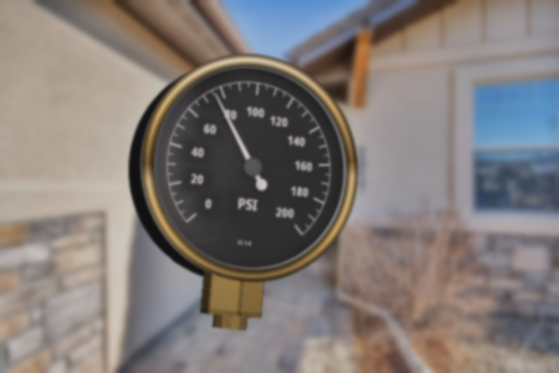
75
